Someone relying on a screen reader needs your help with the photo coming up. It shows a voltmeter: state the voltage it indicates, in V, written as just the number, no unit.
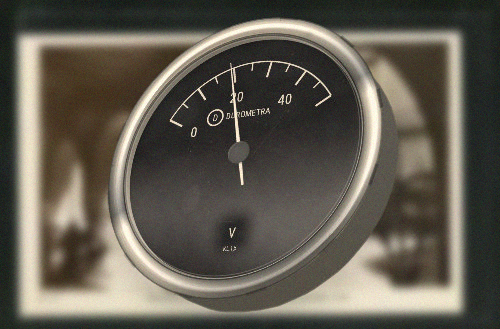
20
